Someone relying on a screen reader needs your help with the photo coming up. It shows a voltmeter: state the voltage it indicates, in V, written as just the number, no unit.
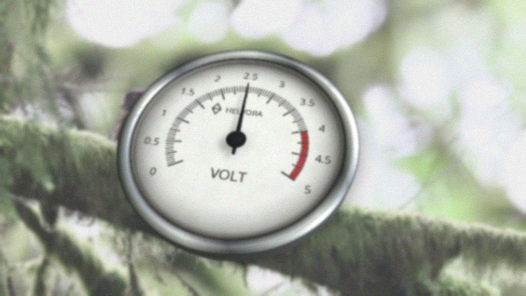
2.5
